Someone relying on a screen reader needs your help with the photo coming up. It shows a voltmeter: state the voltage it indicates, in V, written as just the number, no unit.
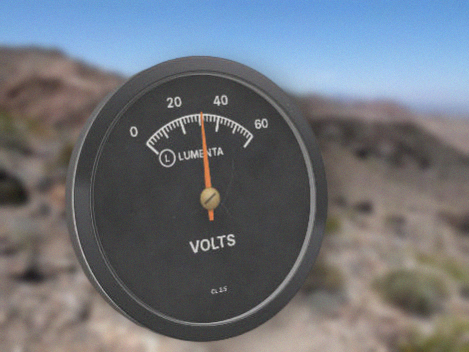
30
